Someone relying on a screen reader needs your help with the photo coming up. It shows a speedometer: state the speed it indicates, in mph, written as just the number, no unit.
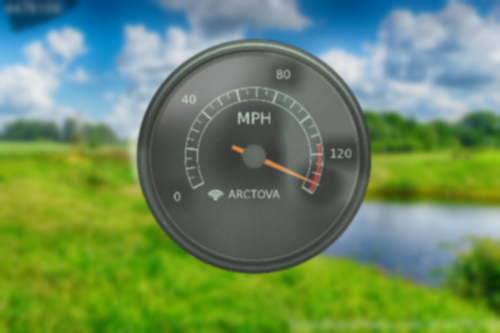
135
